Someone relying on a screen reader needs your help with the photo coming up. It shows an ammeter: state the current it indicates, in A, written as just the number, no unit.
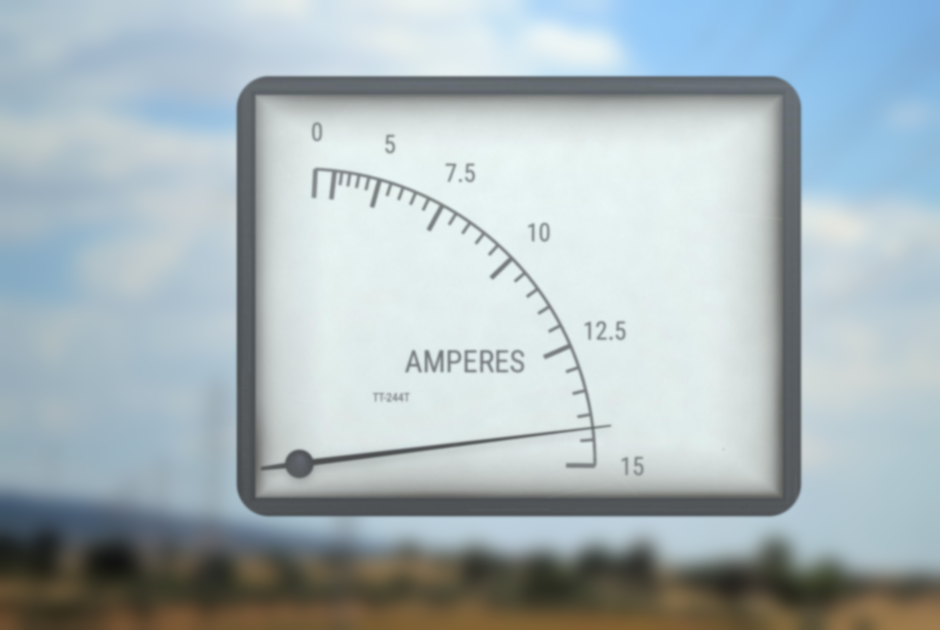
14.25
